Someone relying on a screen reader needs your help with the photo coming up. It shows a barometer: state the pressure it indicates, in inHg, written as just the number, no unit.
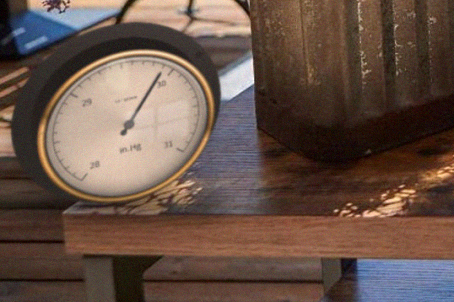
29.9
